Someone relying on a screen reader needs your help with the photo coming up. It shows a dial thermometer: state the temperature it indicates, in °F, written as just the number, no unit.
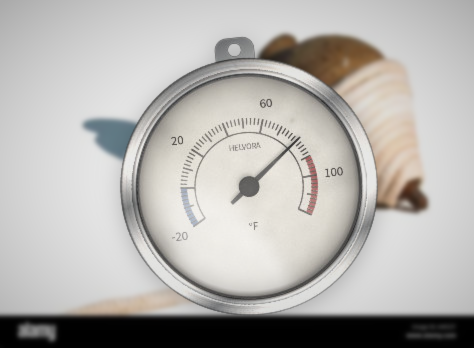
80
